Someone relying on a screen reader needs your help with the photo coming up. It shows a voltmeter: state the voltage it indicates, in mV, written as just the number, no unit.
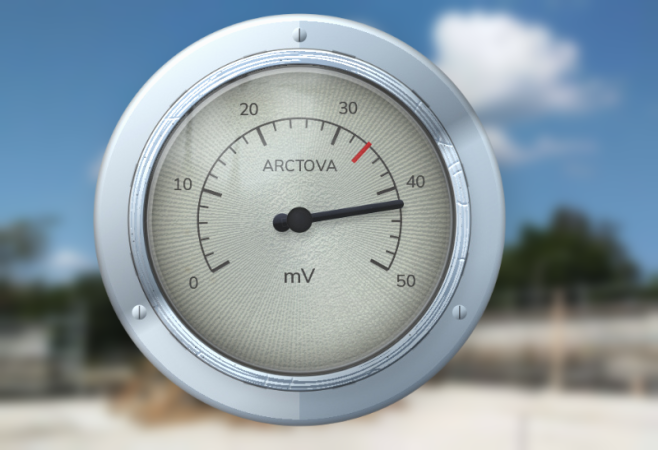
42
